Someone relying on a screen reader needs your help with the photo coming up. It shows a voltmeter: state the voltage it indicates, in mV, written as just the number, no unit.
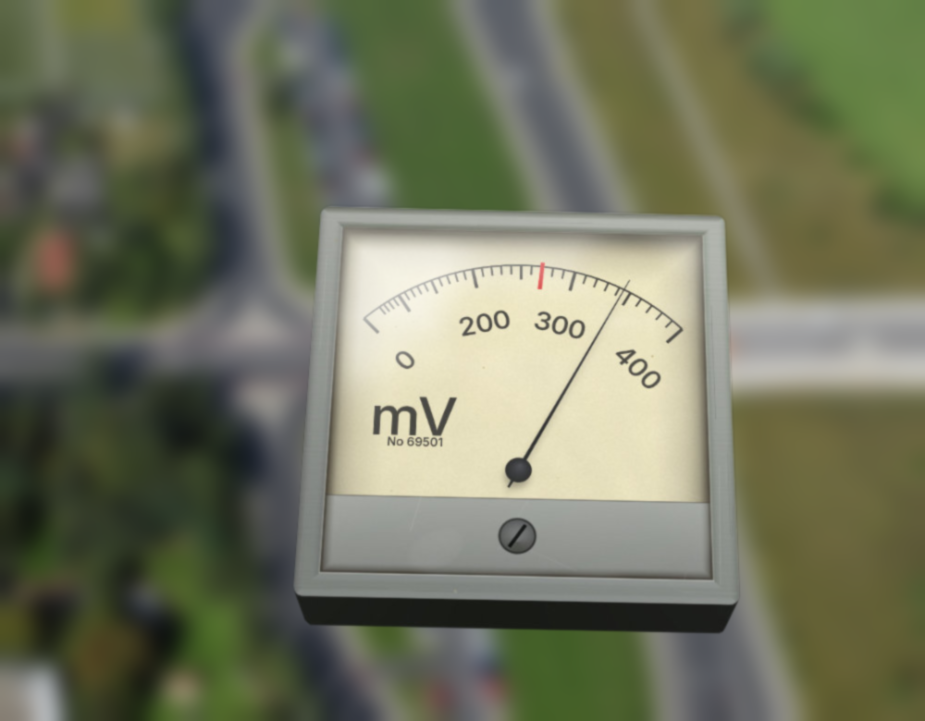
345
